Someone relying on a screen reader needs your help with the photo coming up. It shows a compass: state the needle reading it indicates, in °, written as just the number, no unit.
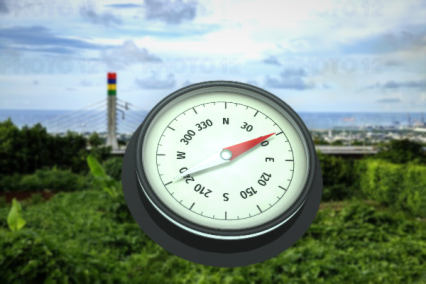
60
